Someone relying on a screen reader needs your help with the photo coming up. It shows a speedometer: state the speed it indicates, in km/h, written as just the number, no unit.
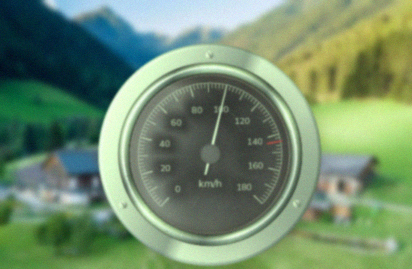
100
